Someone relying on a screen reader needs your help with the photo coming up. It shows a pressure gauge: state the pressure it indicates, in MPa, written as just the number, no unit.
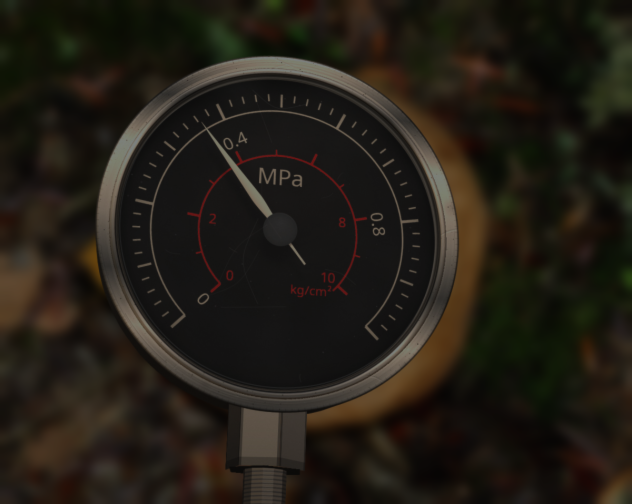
0.36
